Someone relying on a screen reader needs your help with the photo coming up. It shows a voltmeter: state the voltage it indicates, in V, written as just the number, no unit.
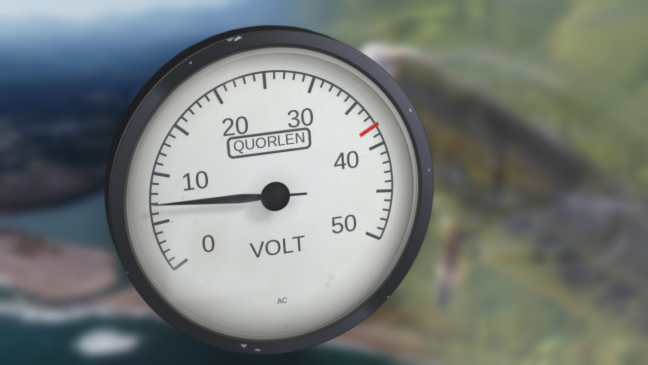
7
